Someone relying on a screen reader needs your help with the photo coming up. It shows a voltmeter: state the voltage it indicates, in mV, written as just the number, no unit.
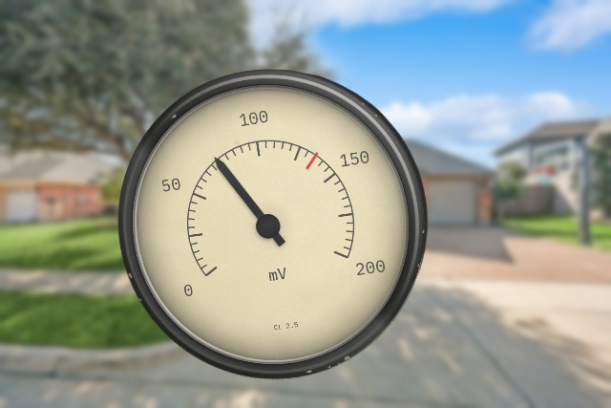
75
